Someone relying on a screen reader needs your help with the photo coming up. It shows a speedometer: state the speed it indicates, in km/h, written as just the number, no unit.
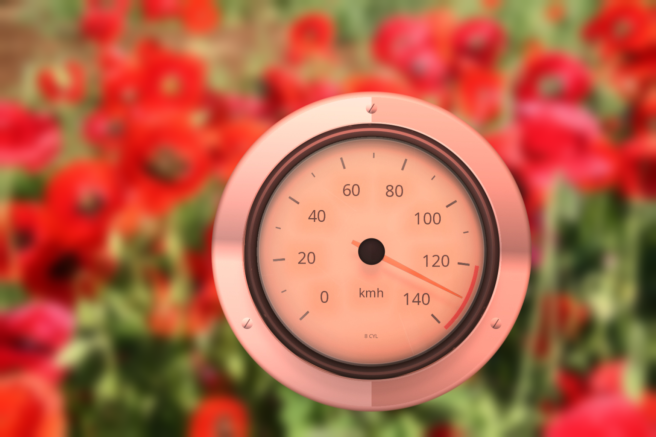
130
